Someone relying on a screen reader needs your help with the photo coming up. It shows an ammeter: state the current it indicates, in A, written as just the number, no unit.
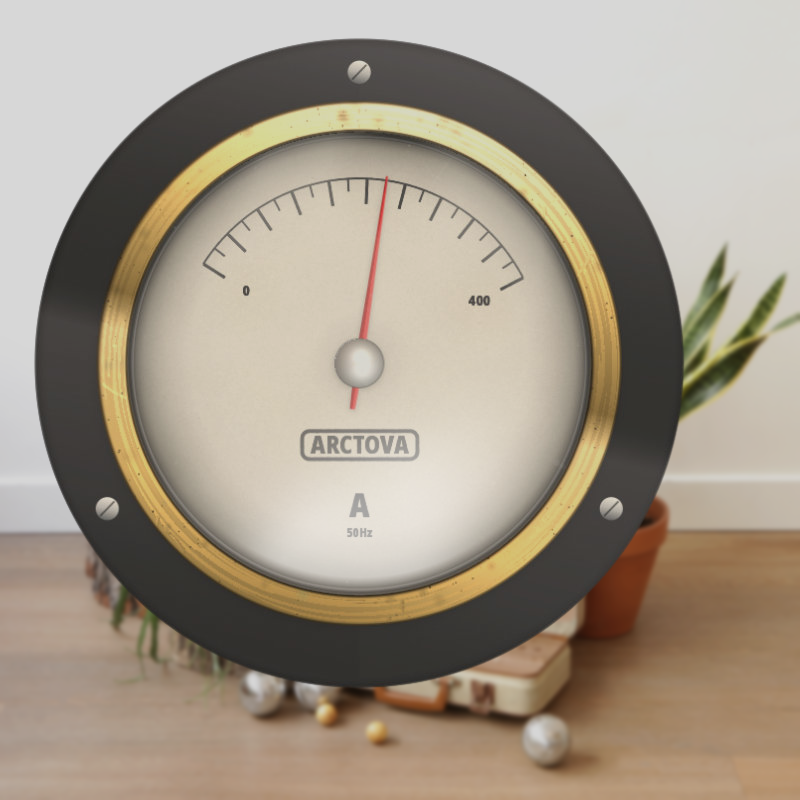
220
